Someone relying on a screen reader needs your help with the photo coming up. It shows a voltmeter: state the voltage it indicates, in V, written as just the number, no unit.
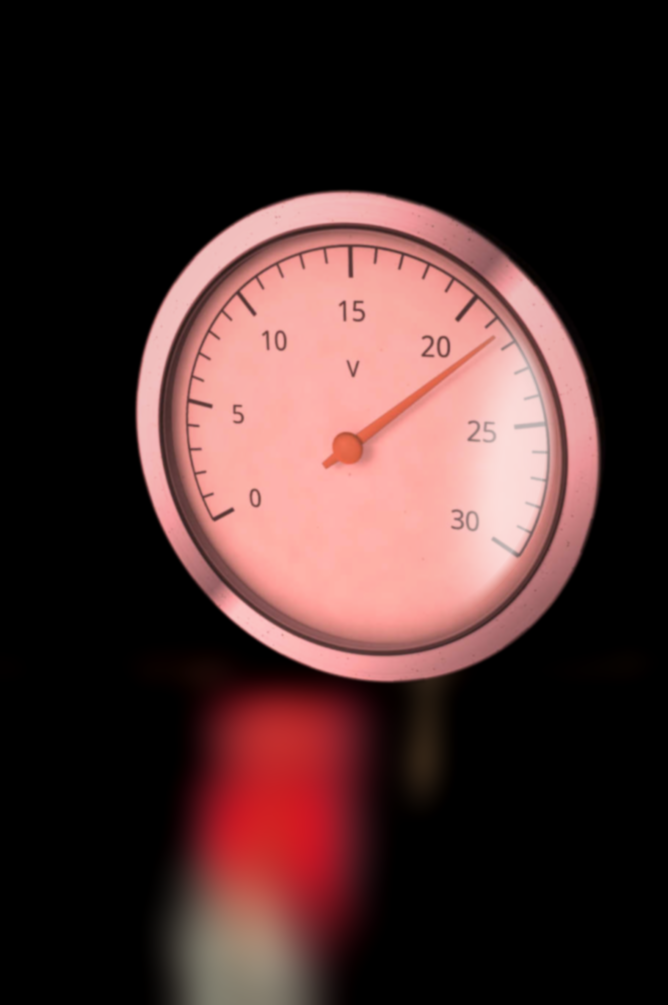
21.5
